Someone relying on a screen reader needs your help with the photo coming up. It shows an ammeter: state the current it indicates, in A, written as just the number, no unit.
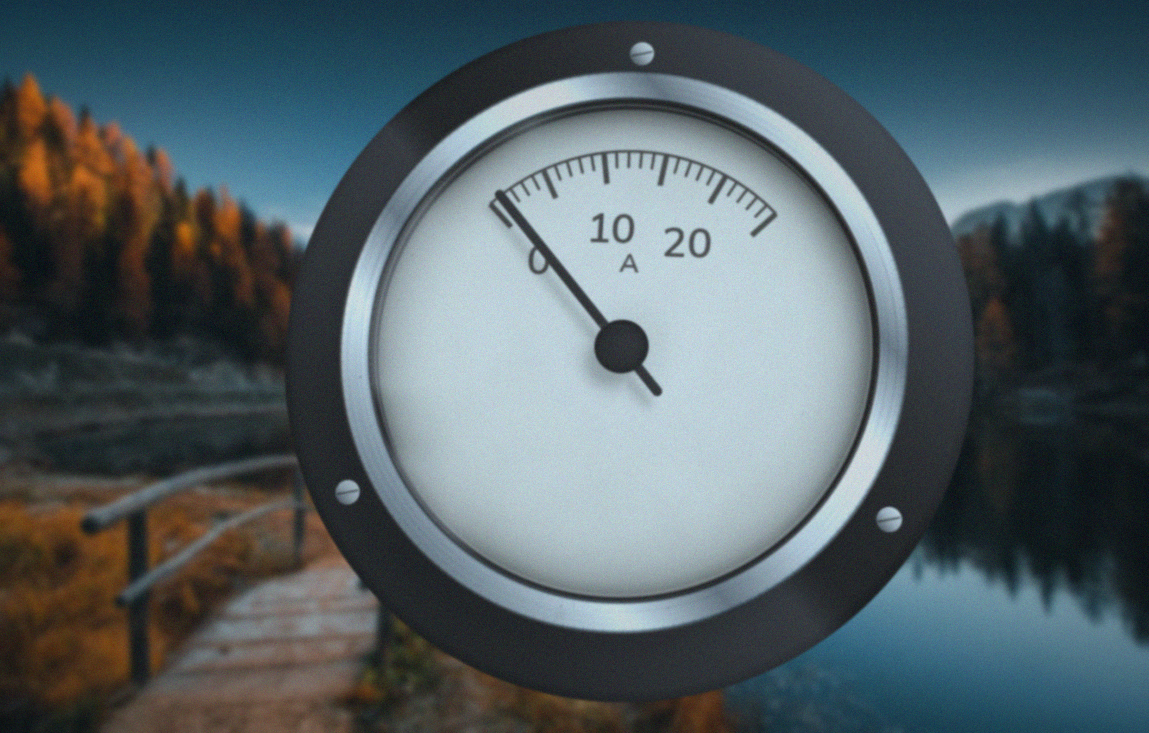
1
